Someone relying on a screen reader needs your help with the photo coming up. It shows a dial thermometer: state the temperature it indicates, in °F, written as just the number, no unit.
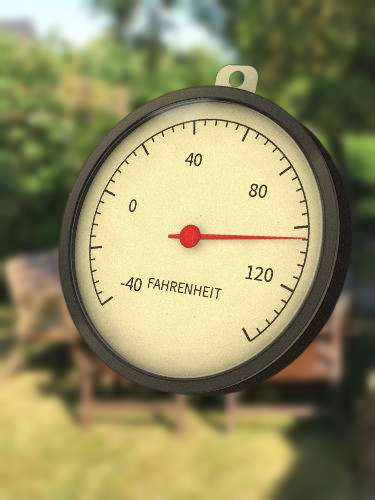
104
